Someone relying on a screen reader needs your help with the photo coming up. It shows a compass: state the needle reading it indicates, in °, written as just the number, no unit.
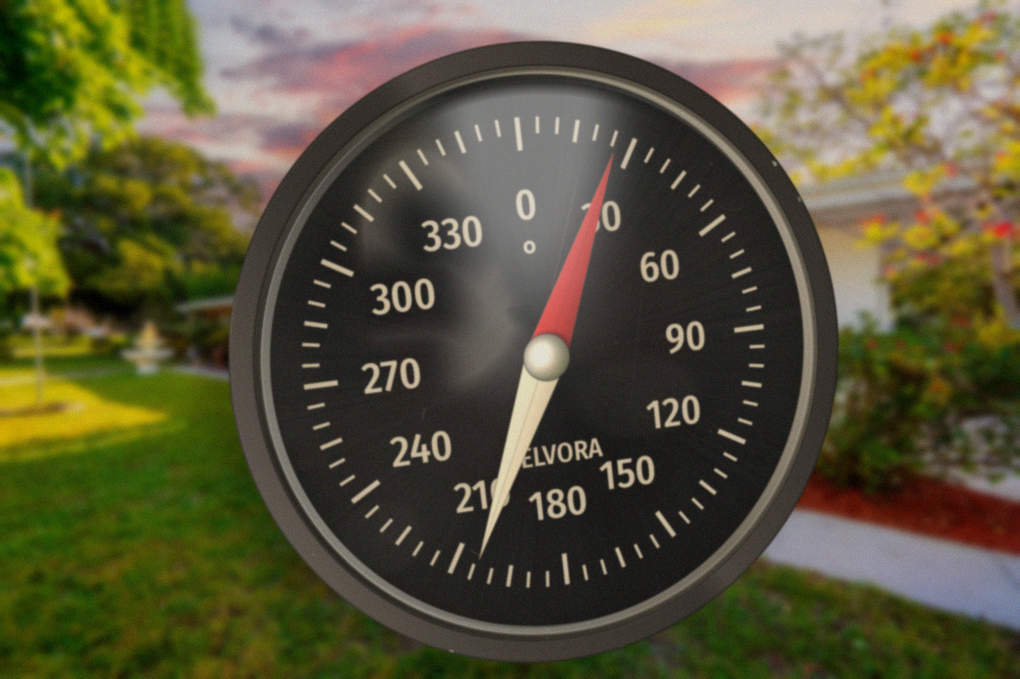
25
